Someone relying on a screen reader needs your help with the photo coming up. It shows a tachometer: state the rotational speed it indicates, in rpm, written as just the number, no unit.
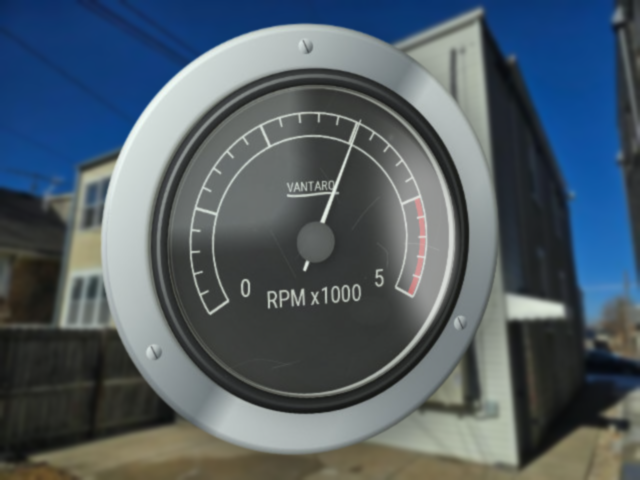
3000
